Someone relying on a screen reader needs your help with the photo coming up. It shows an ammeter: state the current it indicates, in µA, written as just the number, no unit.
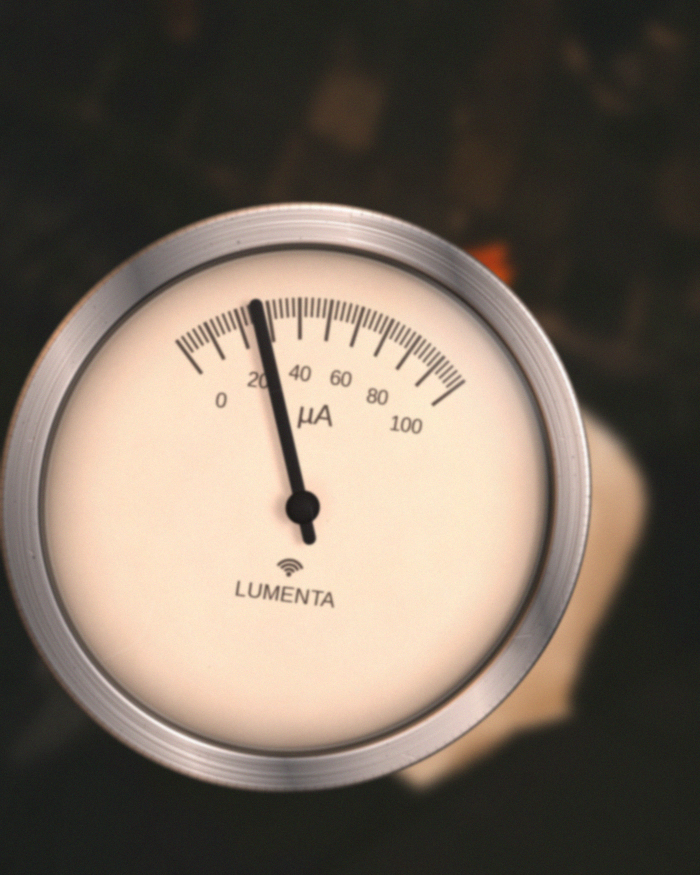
26
